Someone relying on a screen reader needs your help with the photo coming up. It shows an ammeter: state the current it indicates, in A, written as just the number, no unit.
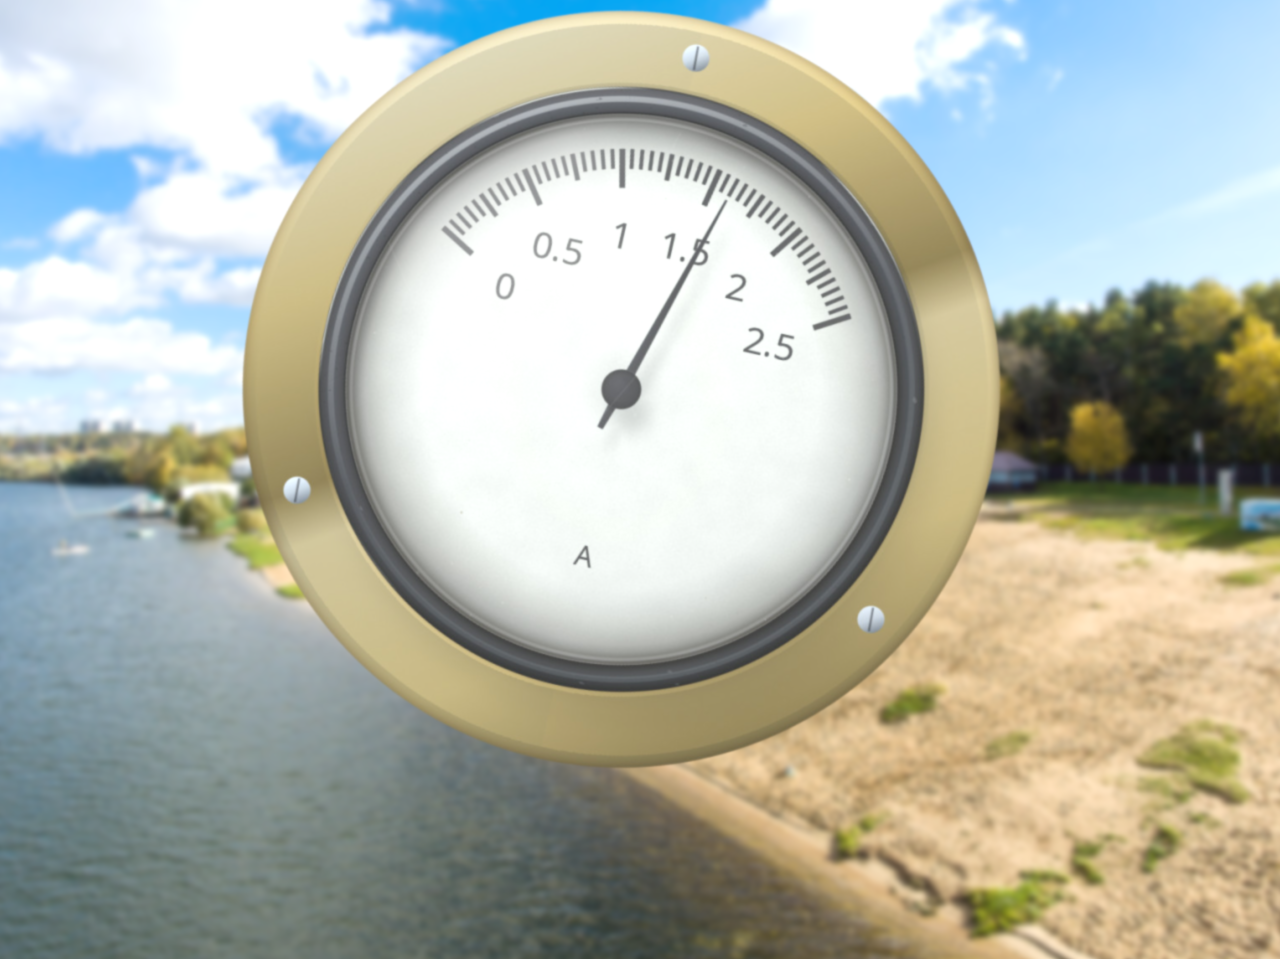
1.6
